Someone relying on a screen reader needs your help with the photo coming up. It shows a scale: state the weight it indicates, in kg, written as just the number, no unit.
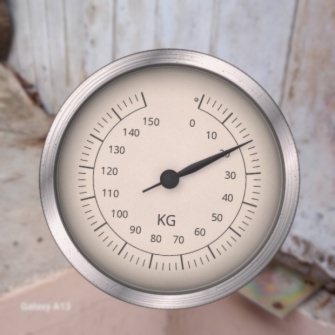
20
